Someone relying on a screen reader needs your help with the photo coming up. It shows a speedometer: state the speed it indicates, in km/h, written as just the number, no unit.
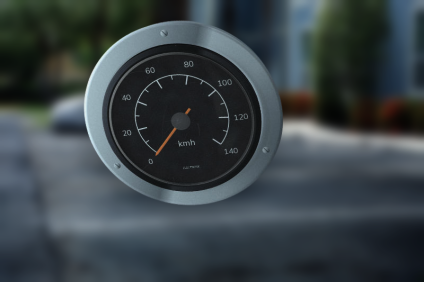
0
